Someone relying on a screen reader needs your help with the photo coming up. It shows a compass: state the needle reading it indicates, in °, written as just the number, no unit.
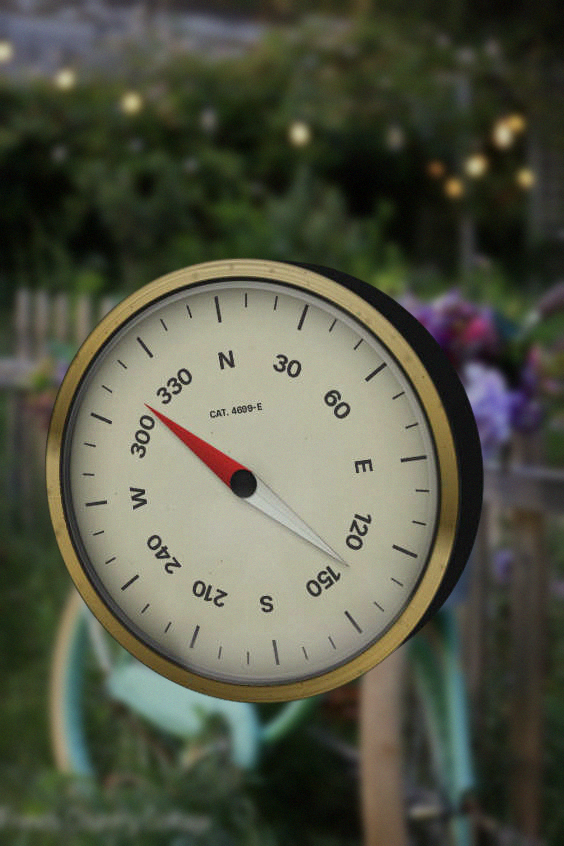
315
